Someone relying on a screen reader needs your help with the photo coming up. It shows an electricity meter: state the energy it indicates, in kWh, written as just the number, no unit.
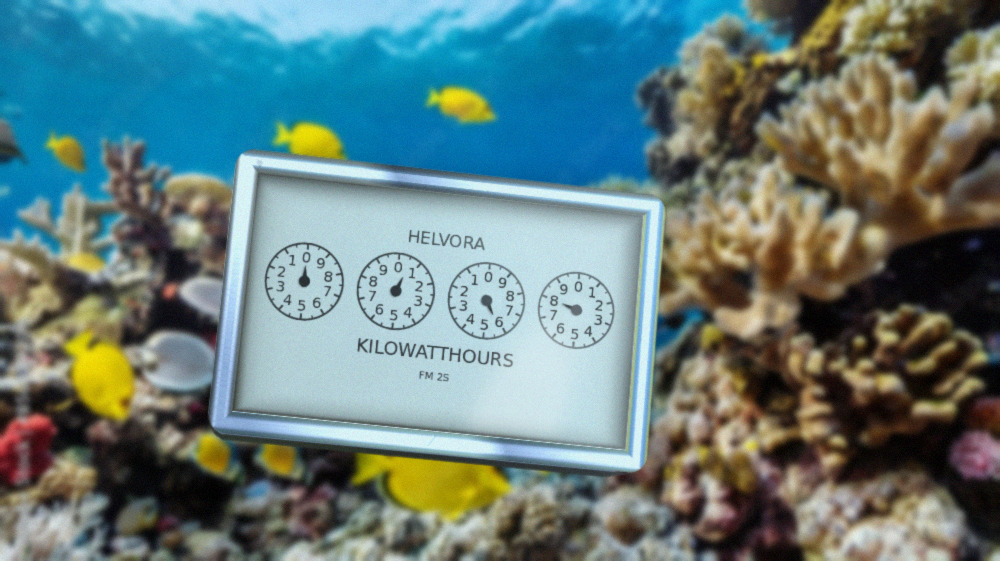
58
